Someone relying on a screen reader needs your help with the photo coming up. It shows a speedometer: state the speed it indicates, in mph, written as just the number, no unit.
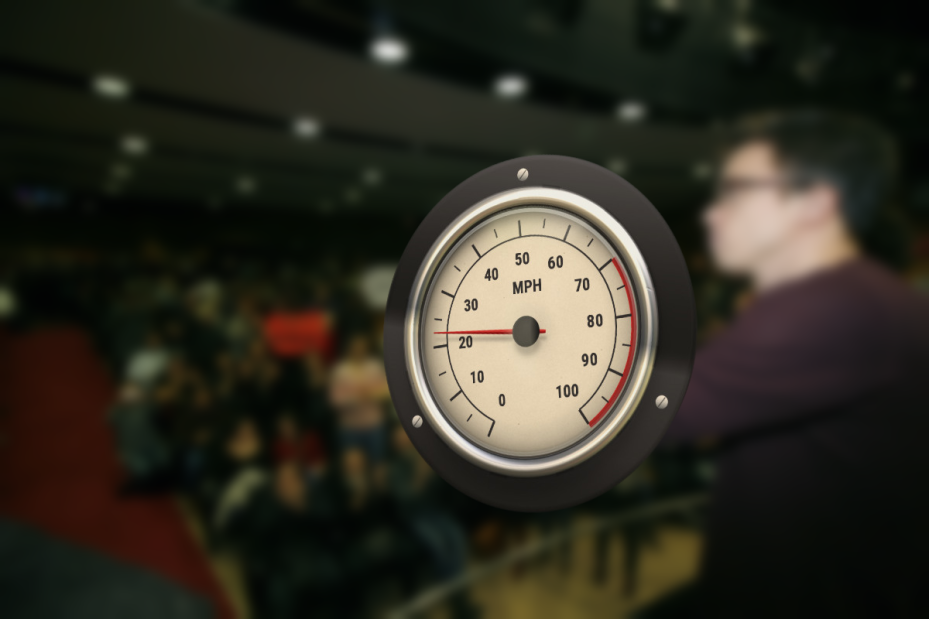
22.5
